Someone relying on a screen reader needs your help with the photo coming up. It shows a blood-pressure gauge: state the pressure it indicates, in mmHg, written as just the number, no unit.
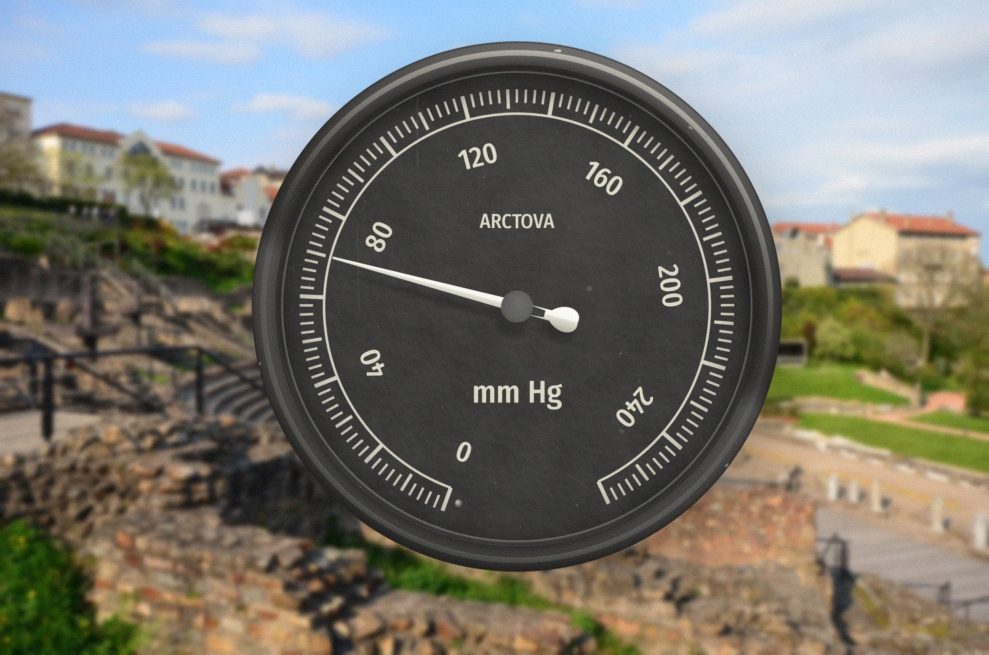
70
